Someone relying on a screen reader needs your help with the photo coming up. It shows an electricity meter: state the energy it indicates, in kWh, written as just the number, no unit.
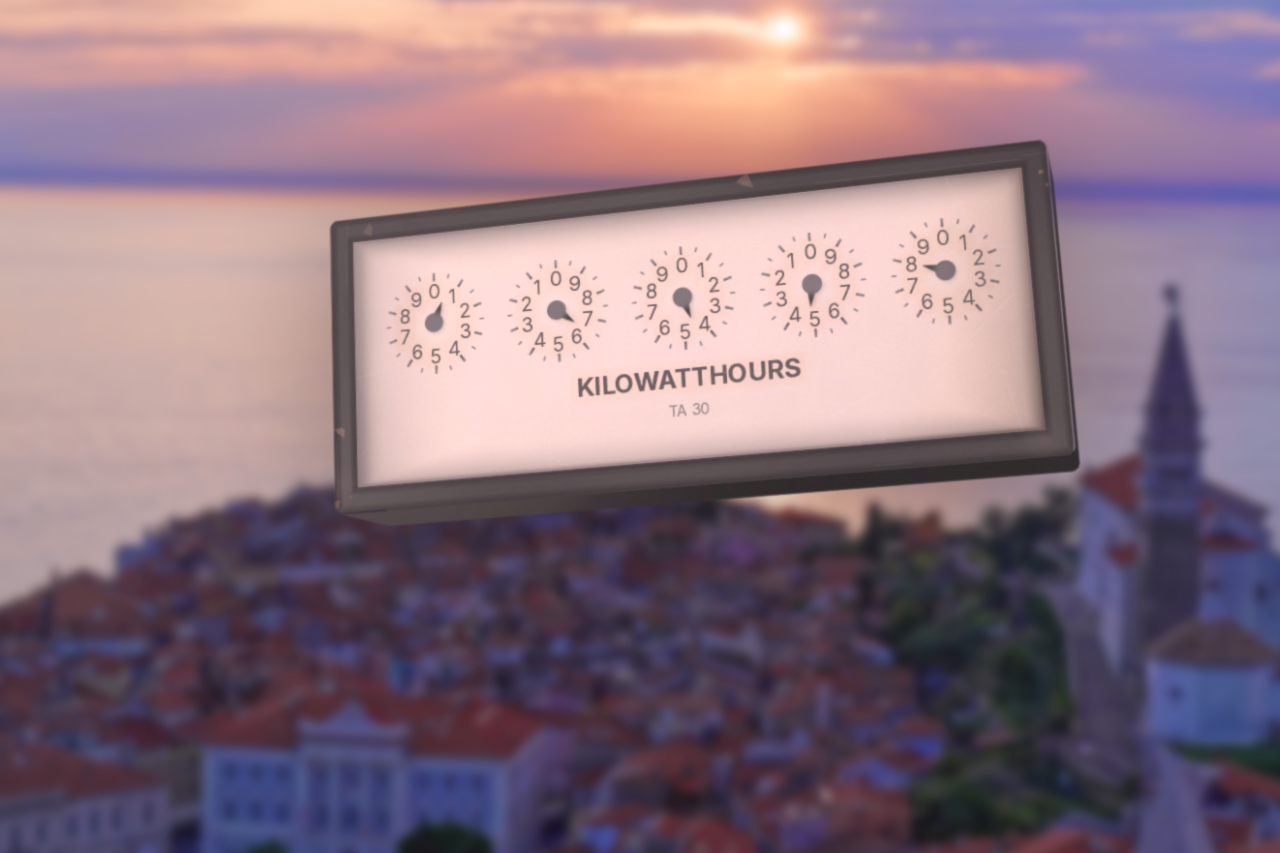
6448
